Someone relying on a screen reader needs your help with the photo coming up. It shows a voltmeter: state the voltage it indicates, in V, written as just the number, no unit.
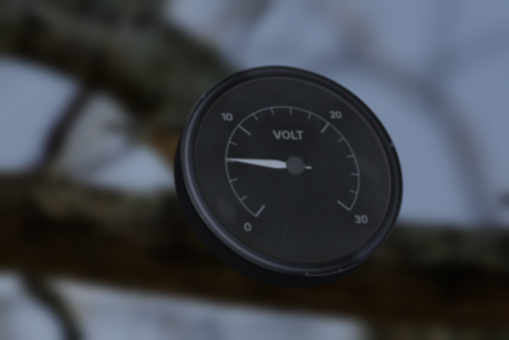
6
